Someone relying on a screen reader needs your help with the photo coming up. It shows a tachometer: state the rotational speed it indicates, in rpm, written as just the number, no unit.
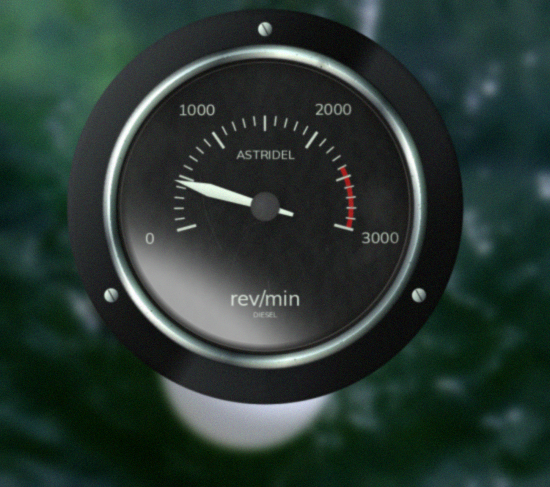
450
